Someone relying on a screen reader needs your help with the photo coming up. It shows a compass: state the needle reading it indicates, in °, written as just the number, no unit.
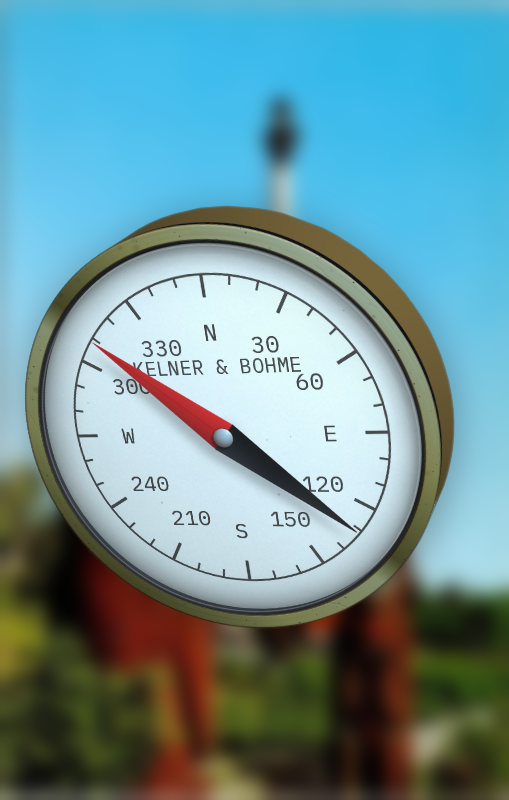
310
